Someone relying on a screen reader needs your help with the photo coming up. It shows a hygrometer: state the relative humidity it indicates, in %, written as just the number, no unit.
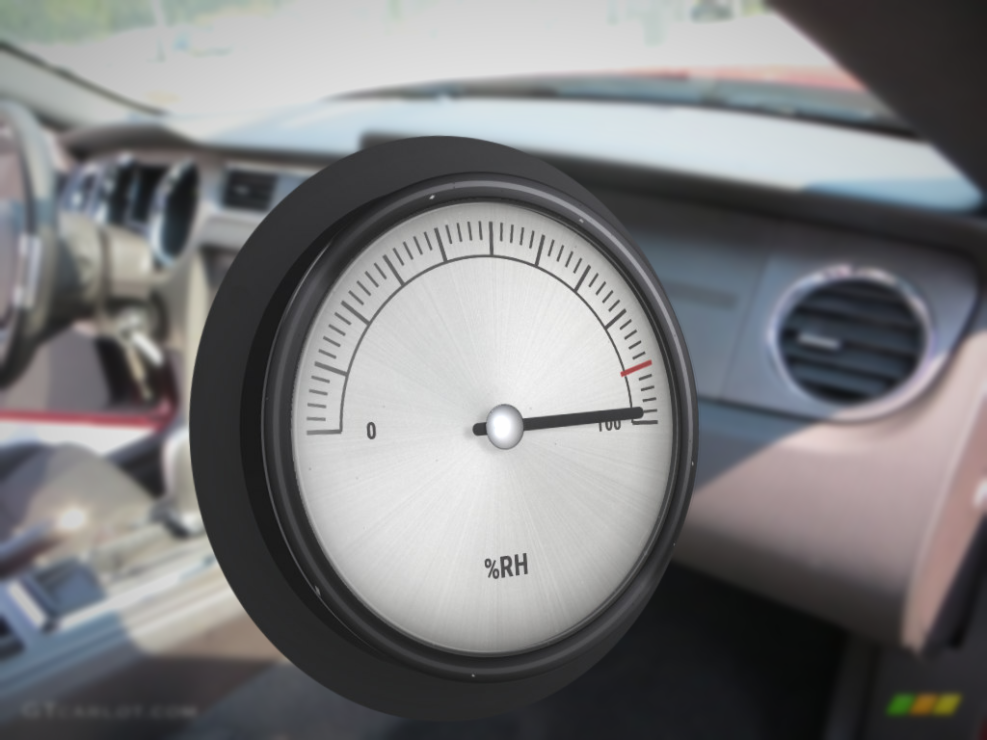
98
